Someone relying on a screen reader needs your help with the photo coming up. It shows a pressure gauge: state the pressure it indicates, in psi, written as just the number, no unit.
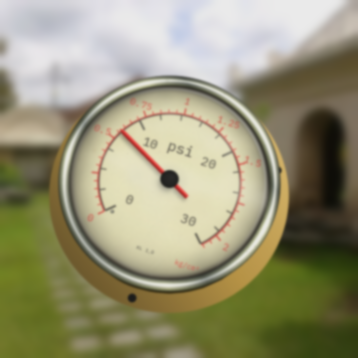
8
